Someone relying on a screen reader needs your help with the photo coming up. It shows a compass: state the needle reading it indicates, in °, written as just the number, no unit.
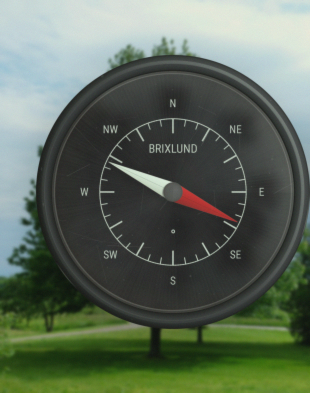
115
